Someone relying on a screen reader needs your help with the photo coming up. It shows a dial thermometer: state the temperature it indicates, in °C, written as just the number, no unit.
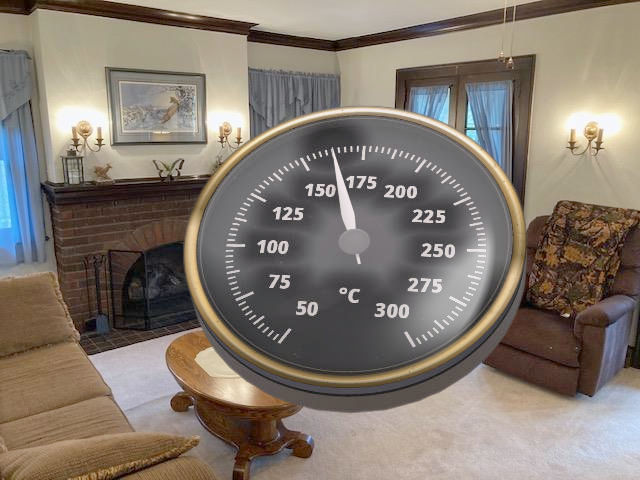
162.5
